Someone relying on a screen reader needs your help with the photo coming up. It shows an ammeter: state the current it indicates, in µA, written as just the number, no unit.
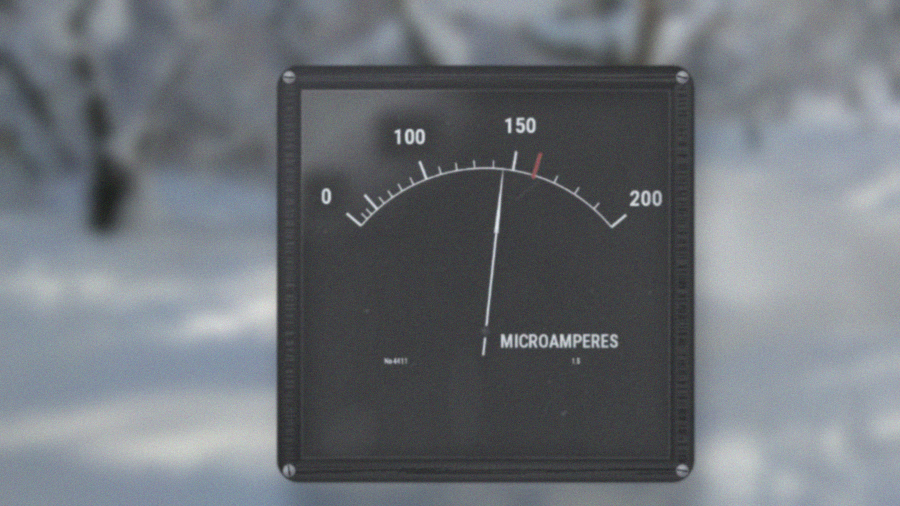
145
